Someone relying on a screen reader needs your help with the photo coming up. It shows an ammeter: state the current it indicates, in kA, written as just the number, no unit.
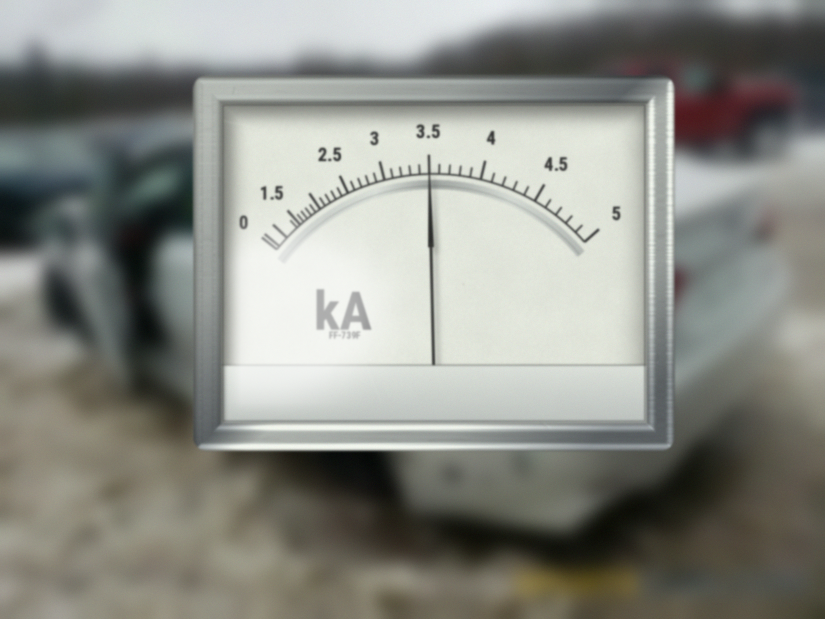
3.5
